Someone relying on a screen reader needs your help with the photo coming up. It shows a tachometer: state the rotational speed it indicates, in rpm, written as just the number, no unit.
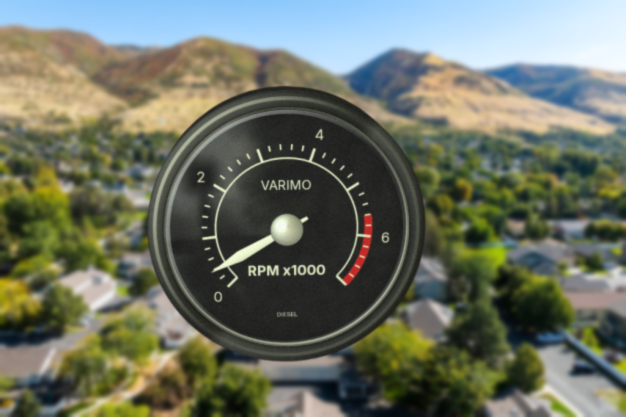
400
